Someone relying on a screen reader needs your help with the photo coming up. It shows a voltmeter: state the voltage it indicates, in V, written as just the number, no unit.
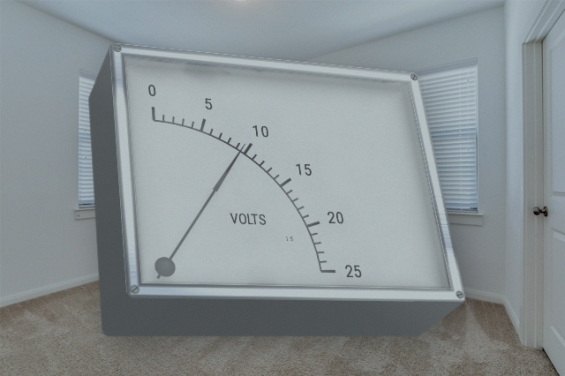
9.5
